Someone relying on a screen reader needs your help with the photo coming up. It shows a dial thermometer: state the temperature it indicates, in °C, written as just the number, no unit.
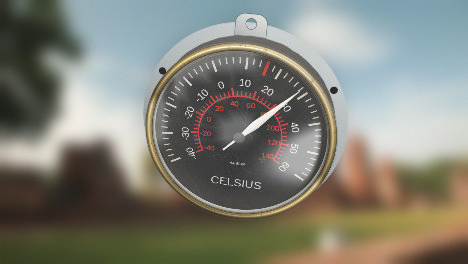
28
